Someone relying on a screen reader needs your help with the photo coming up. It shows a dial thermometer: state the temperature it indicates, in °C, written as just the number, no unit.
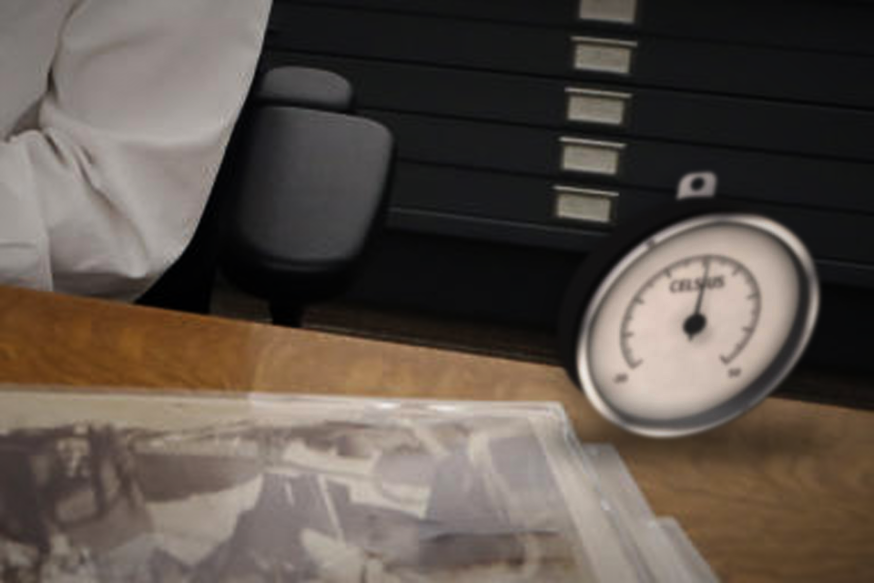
10
